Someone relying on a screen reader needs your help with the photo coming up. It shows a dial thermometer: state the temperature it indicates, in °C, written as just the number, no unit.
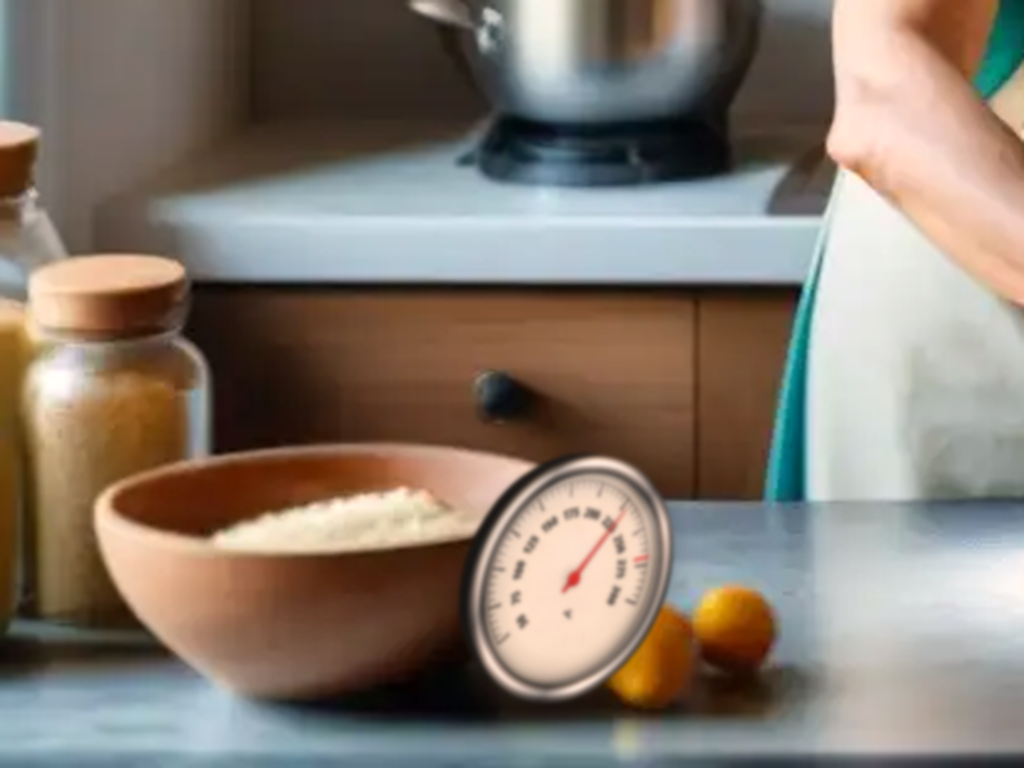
225
